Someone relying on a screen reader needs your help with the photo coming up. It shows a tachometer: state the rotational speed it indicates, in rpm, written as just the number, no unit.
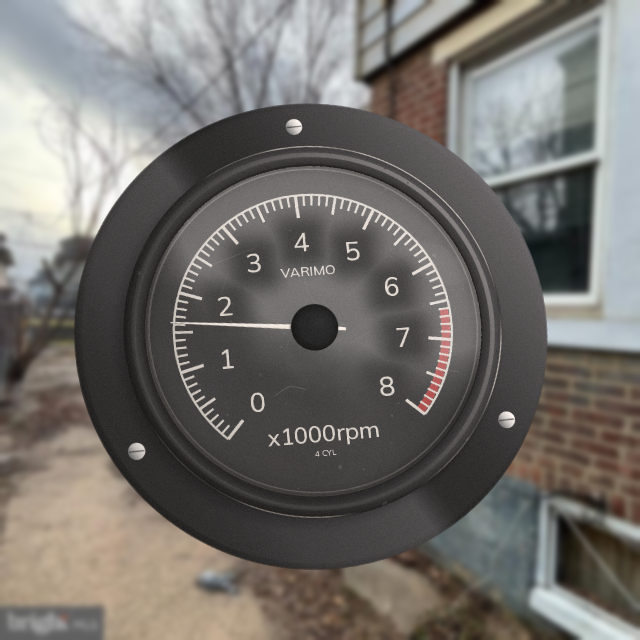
1600
